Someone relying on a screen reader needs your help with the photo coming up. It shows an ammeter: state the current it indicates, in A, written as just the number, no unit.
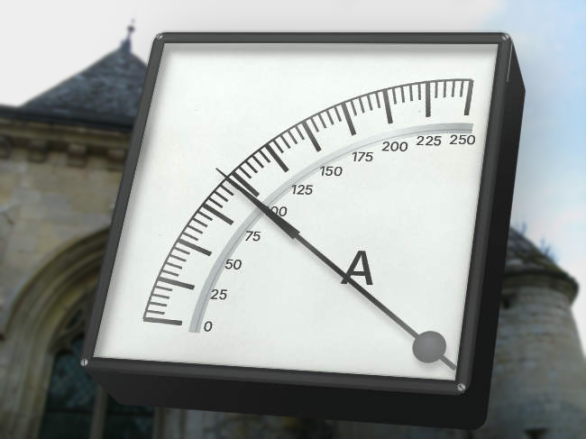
95
